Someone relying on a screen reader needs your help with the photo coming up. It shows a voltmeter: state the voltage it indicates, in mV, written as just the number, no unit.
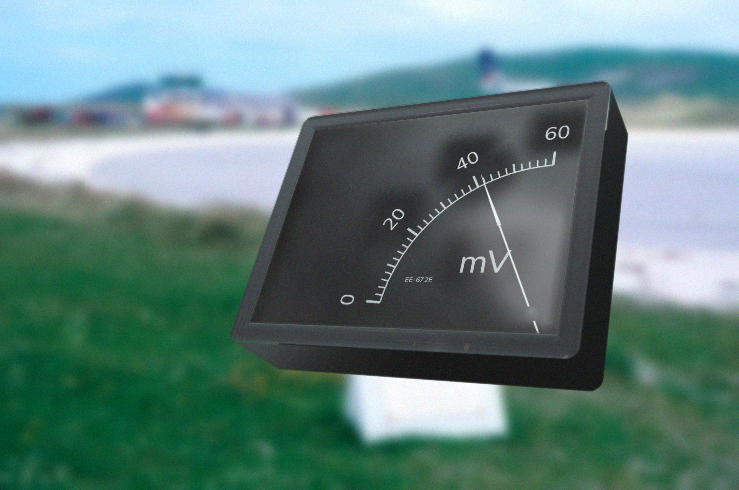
42
